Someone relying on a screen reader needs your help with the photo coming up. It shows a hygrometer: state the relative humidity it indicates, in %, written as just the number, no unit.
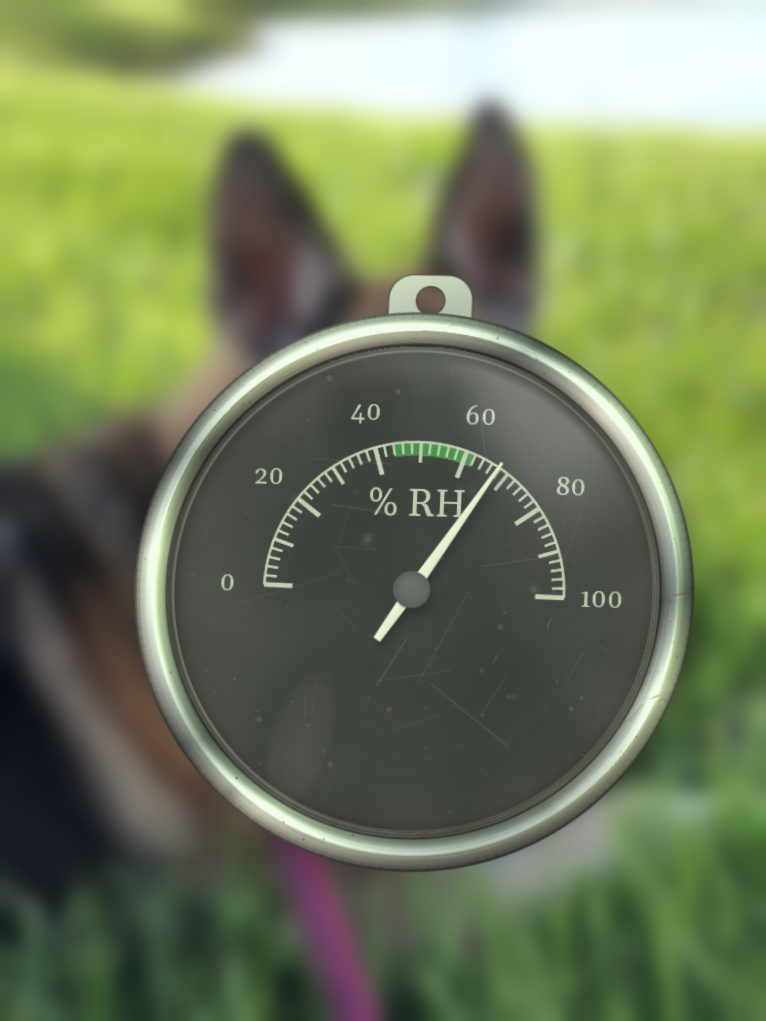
68
